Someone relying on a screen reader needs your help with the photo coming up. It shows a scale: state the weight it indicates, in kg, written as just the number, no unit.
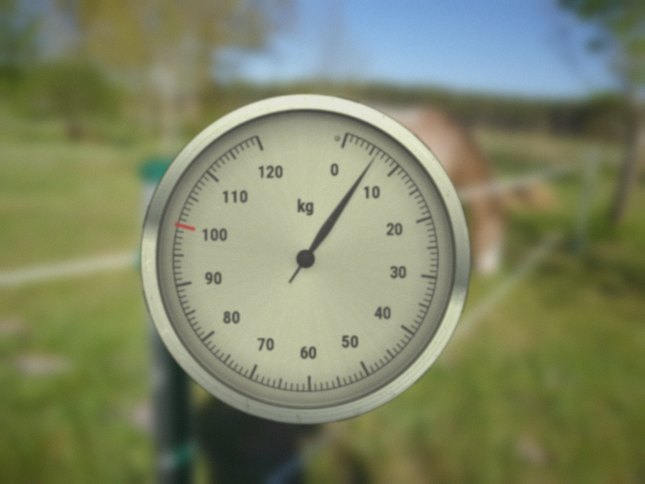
6
